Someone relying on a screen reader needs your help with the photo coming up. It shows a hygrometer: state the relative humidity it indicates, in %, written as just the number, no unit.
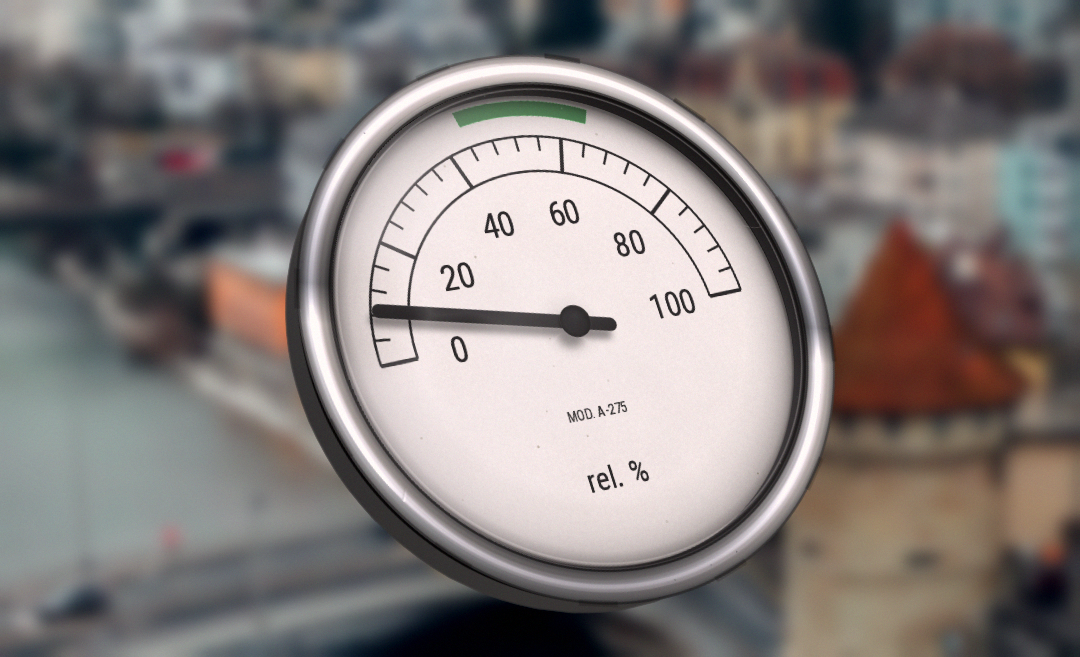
8
